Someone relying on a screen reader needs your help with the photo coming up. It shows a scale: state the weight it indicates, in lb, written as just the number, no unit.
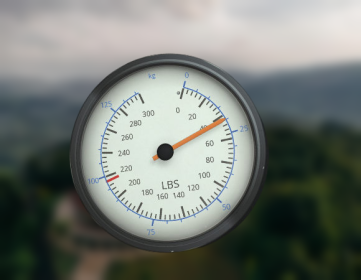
44
